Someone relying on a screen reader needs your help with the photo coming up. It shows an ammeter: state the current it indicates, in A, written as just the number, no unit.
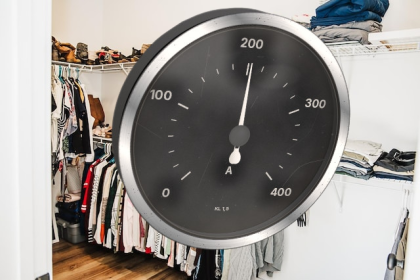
200
